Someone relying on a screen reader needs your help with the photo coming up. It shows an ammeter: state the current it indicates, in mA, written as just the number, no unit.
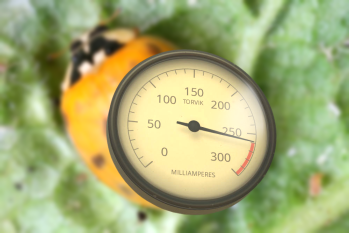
260
